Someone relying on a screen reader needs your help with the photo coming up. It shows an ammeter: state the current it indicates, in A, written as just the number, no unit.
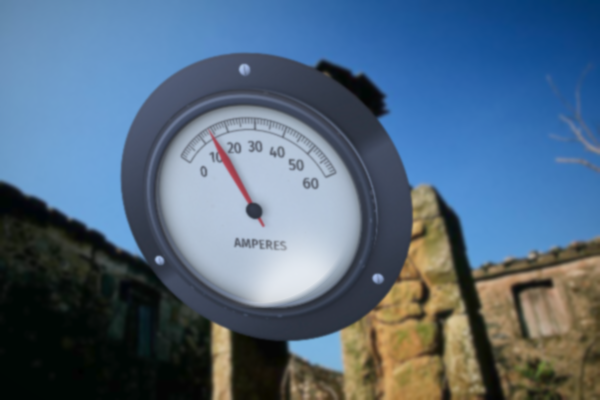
15
